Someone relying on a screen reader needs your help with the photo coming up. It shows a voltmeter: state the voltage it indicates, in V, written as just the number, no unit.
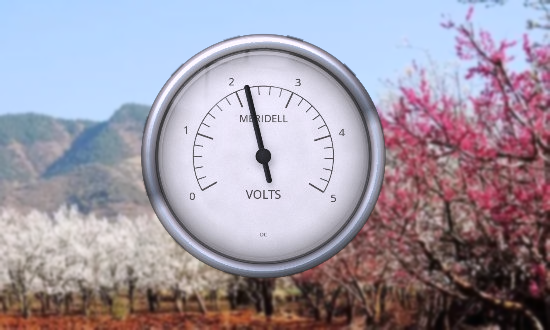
2.2
